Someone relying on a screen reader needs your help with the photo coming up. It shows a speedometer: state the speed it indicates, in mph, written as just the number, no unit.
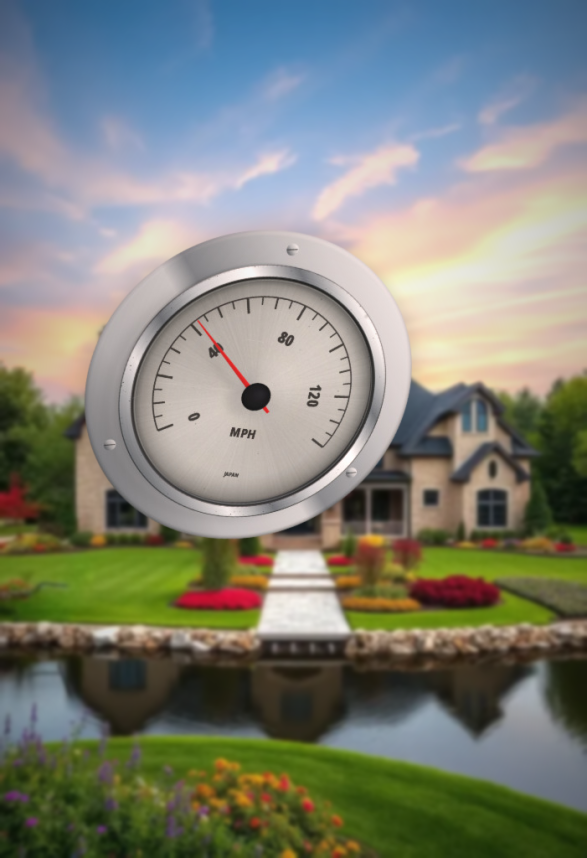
42.5
